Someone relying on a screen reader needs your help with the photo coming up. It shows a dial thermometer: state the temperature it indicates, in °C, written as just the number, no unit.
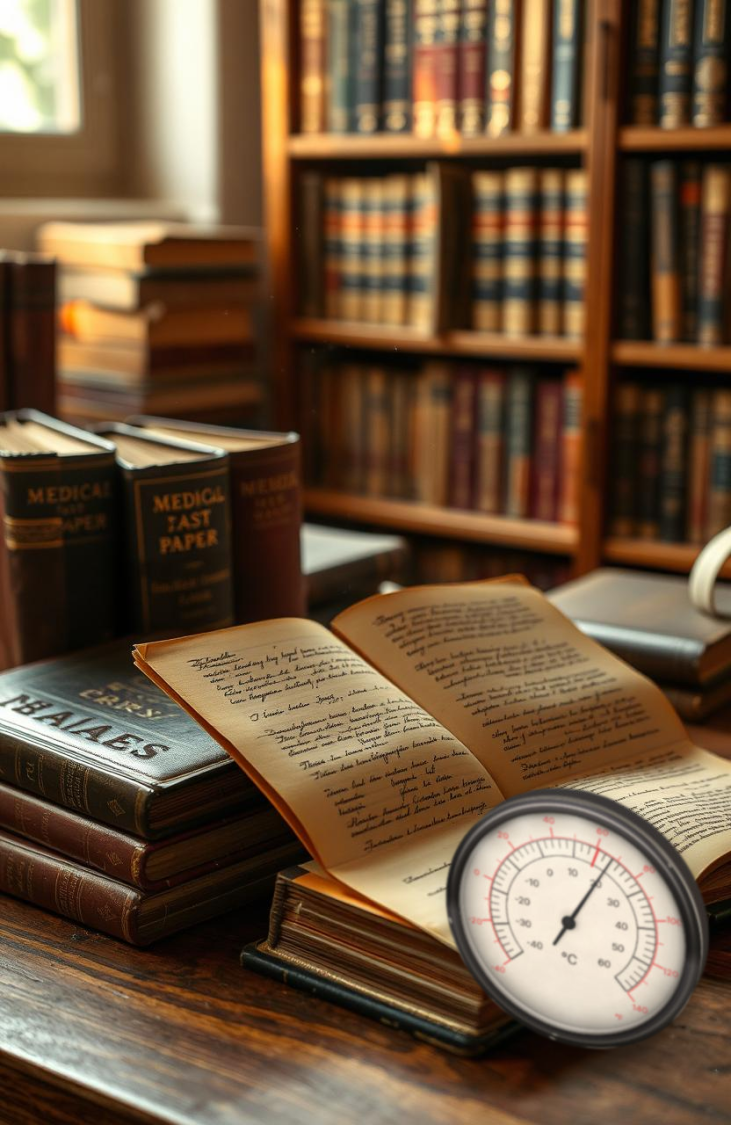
20
